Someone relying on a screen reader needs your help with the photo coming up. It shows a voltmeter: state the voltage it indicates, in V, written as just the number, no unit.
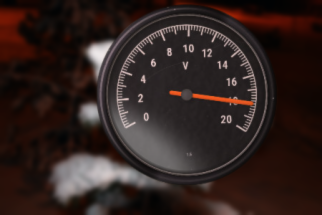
18
